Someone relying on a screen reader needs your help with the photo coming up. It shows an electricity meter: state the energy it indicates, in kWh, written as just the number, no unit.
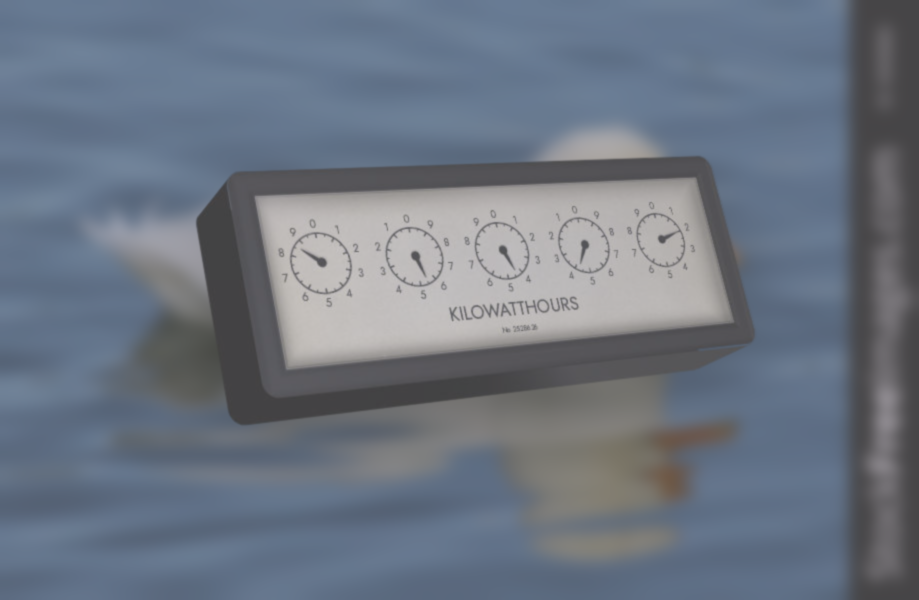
85442
